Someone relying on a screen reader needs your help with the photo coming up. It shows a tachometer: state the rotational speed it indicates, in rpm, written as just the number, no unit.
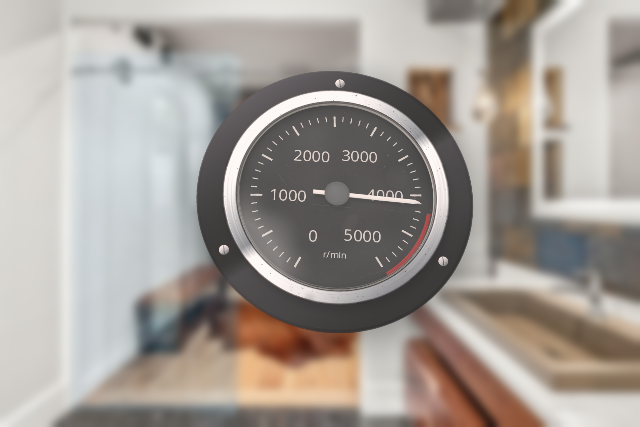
4100
